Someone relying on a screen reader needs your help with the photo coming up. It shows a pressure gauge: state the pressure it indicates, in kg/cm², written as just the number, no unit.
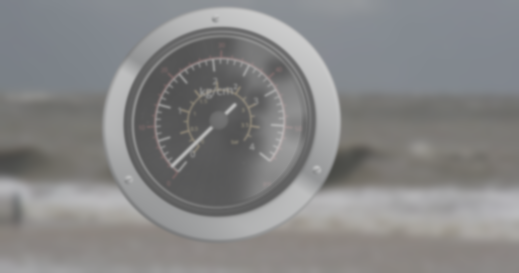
0.1
